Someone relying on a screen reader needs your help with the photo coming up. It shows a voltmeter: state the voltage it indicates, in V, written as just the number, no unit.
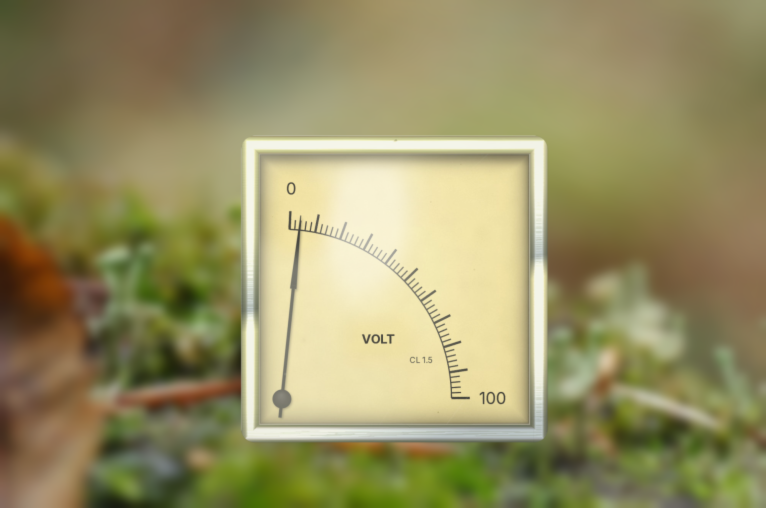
4
